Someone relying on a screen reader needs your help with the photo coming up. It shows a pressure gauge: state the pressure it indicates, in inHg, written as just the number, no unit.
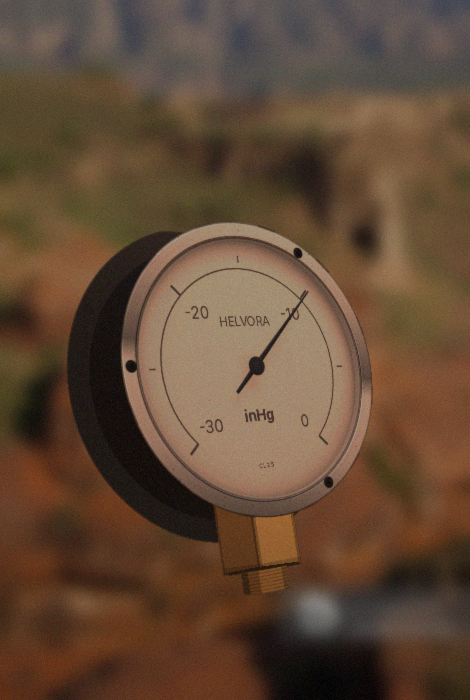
-10
